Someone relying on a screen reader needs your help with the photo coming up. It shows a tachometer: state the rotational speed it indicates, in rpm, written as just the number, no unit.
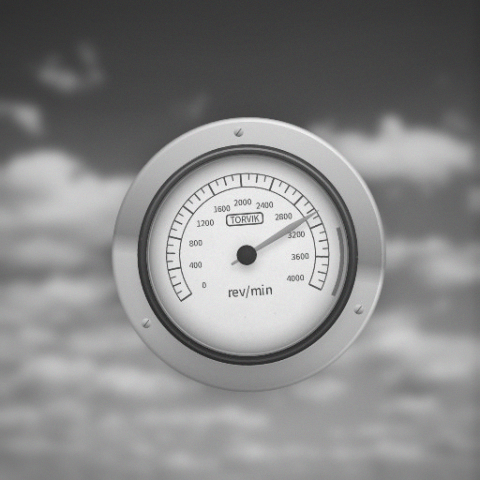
3050
